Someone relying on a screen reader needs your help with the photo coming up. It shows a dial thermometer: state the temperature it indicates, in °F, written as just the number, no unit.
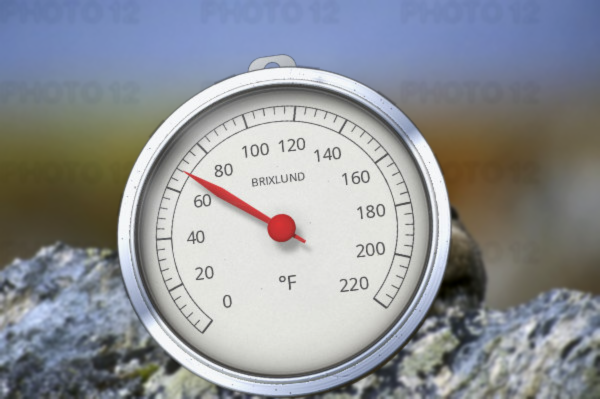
68
